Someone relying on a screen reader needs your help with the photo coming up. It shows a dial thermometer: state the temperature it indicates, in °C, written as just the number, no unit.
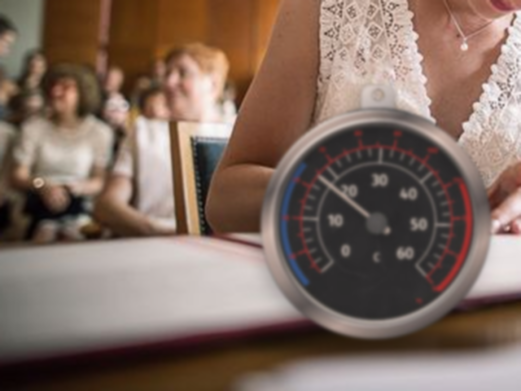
18
